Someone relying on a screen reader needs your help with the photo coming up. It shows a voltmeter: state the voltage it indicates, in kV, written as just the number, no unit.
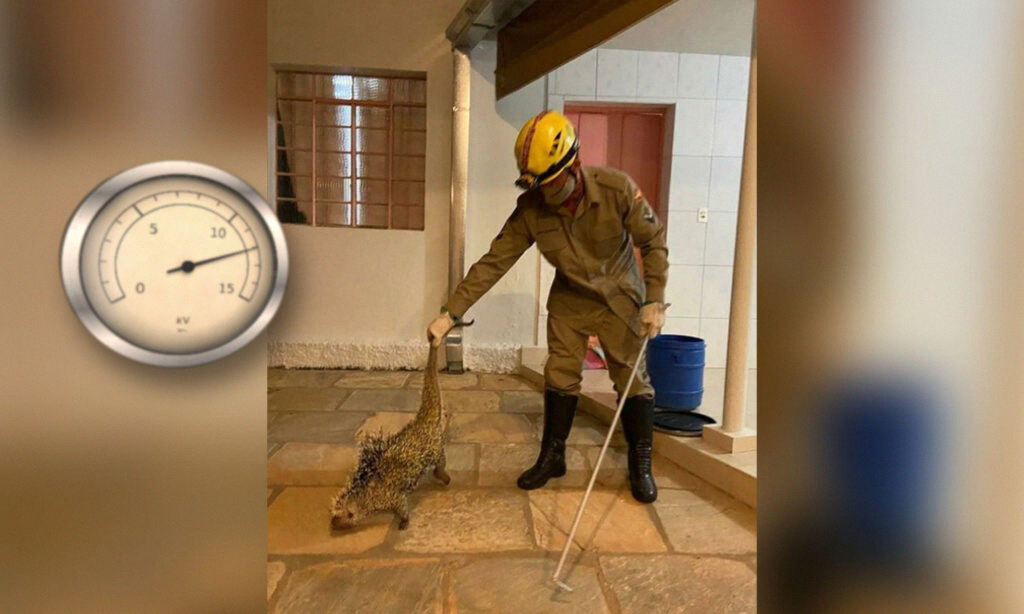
12
